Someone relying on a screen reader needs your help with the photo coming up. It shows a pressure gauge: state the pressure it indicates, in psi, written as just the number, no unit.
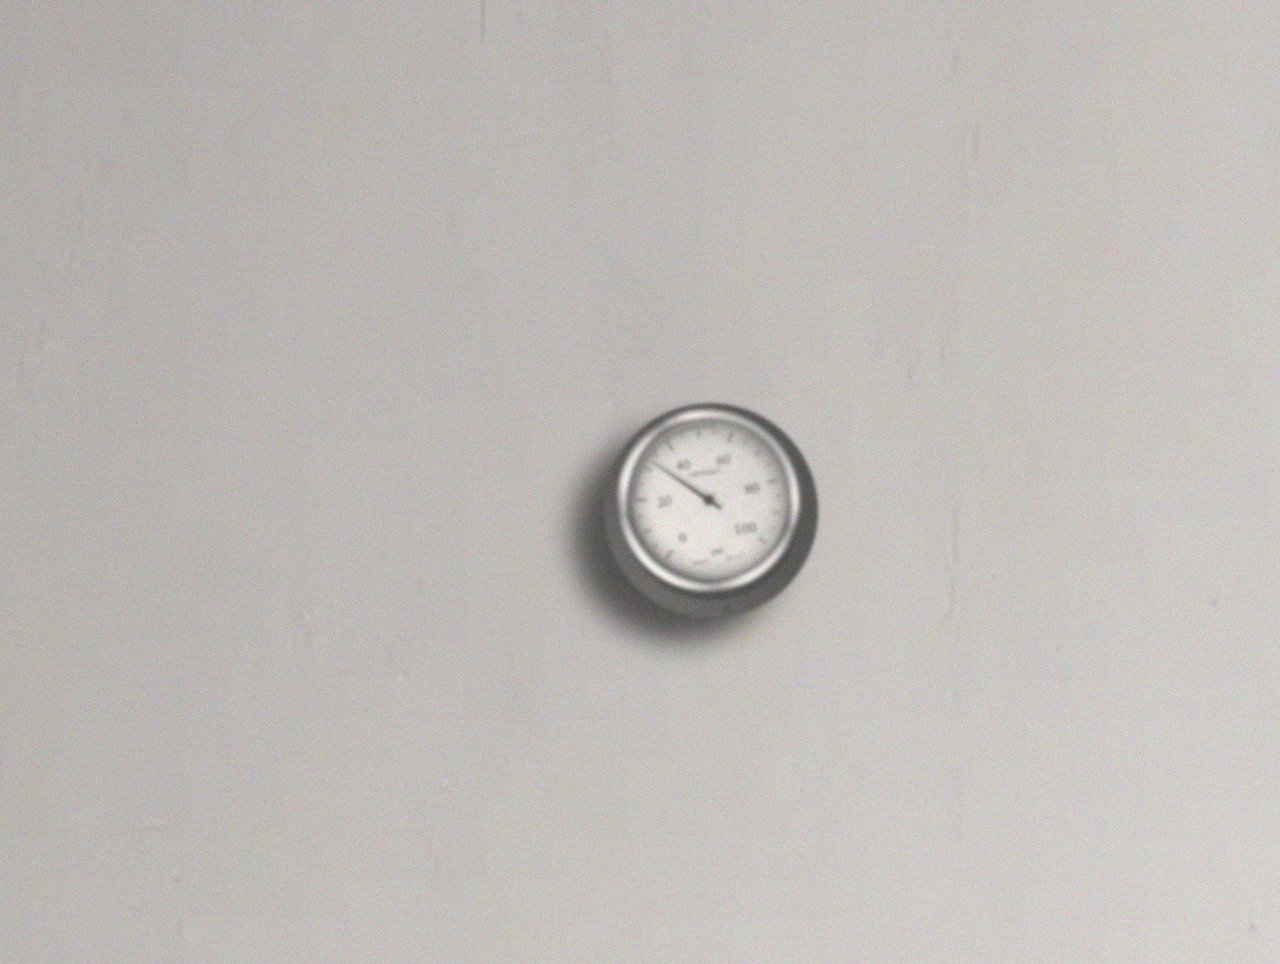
32.5
